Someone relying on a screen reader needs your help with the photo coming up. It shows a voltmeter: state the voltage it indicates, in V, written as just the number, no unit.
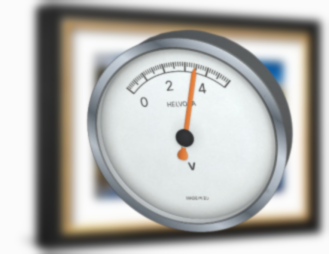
3.5
